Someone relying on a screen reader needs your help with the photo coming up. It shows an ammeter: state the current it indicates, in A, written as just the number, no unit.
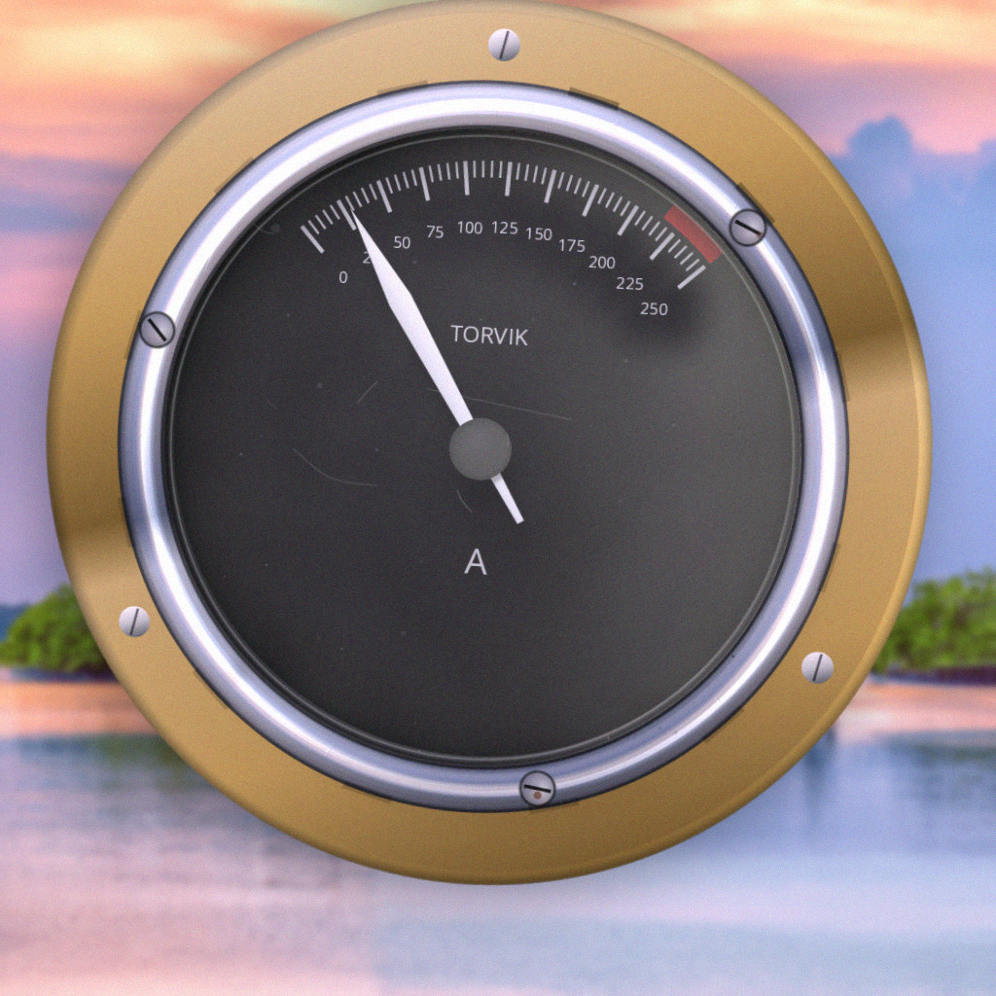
30
